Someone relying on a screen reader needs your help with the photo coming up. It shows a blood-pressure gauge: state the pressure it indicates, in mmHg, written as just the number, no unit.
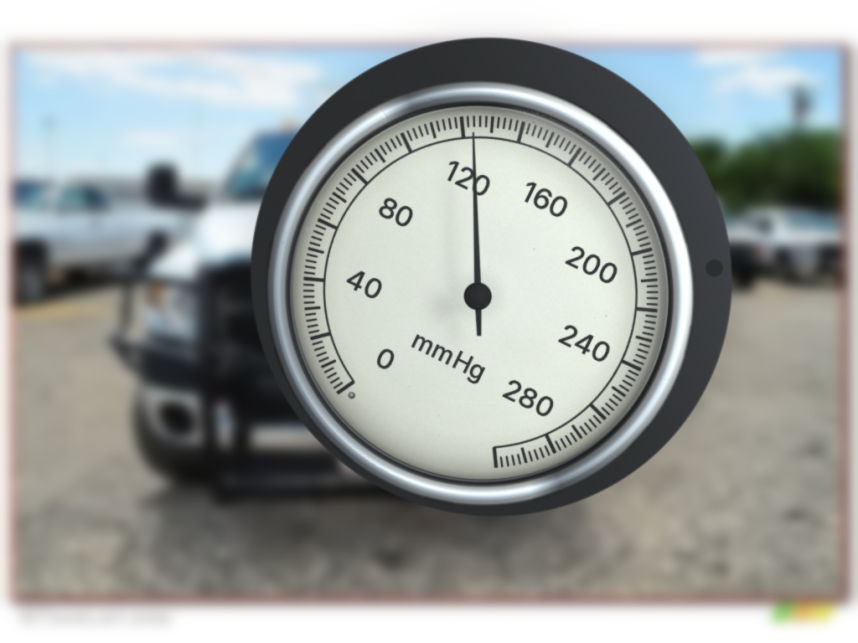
124
